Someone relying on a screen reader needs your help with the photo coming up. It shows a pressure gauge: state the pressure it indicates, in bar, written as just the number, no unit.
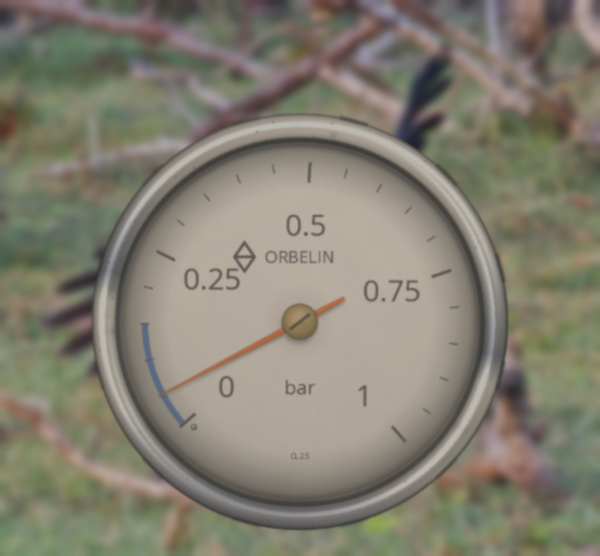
0.05
